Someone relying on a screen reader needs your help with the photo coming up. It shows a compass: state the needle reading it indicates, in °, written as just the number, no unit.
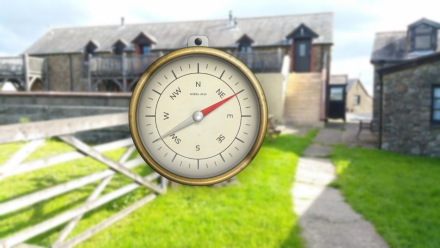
60
